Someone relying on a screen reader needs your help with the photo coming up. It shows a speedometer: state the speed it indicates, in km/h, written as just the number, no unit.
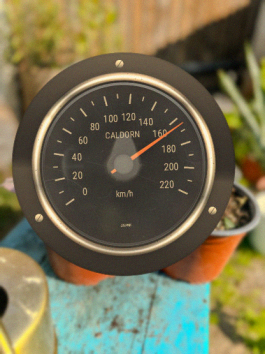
165
